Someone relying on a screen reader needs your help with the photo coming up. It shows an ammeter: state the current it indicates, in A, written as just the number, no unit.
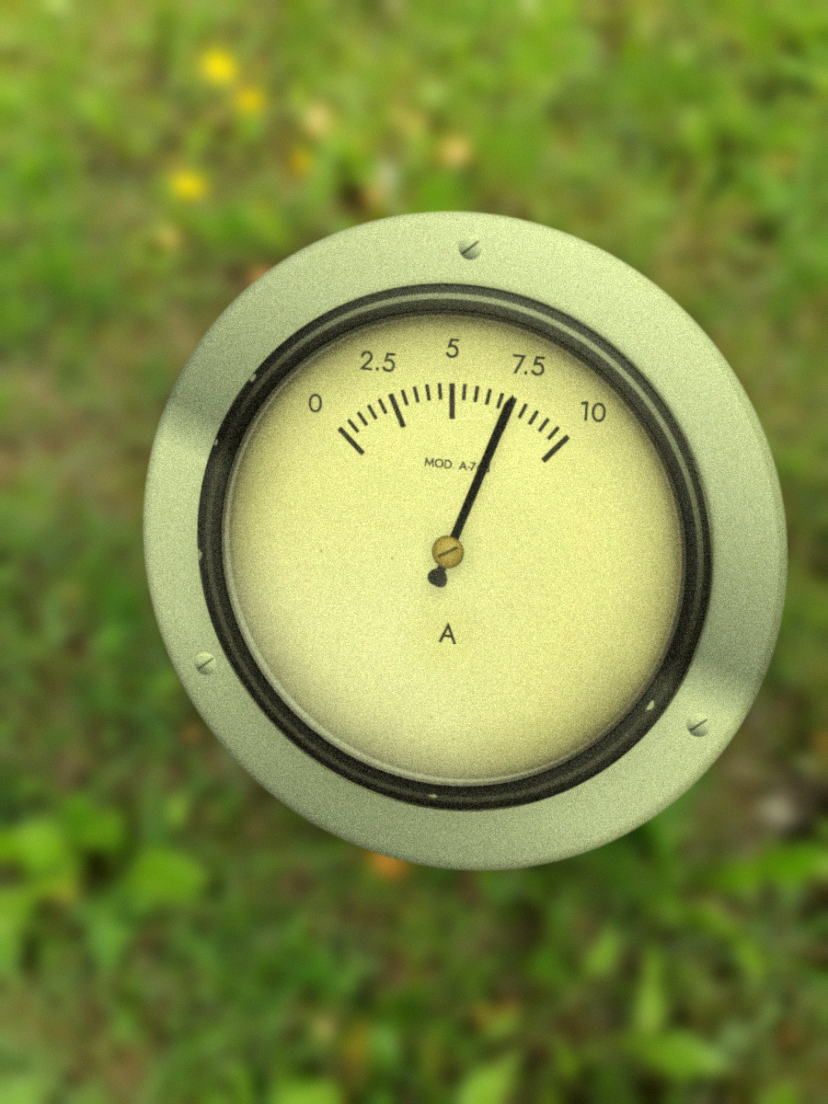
7.5
